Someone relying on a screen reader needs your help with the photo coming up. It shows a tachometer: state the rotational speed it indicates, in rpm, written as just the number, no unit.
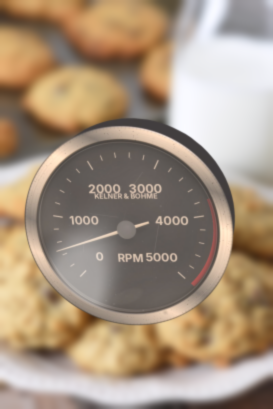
500
